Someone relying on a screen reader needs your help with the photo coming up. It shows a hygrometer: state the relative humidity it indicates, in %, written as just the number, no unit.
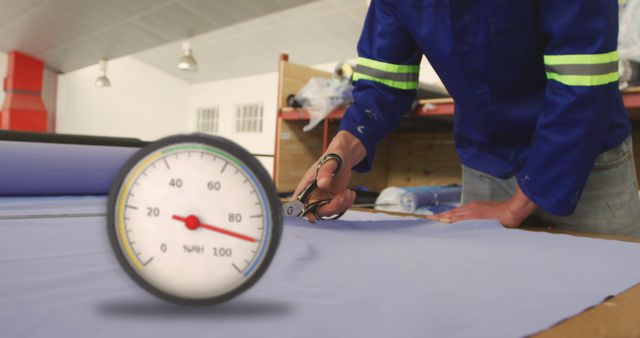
88
